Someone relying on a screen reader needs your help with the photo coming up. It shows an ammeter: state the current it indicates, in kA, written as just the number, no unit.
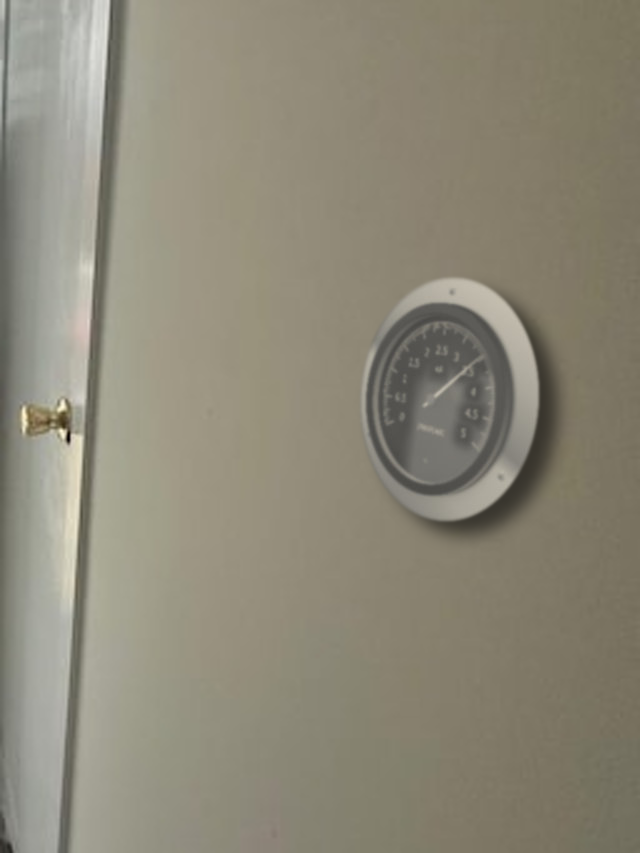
3.5
